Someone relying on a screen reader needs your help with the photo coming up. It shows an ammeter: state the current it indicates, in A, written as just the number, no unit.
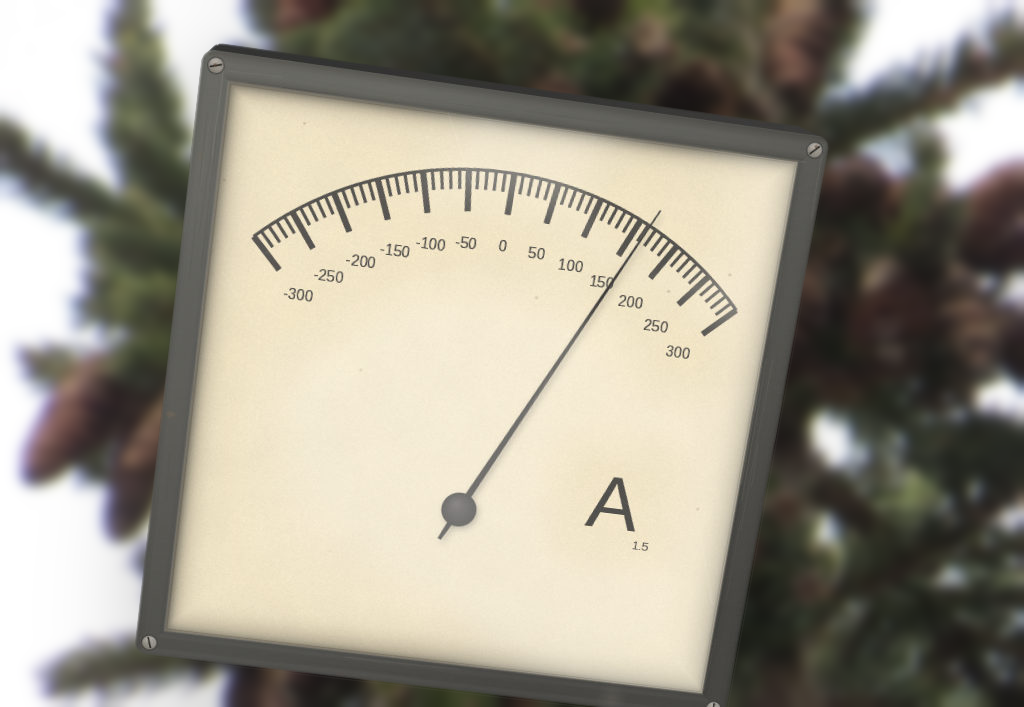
160
